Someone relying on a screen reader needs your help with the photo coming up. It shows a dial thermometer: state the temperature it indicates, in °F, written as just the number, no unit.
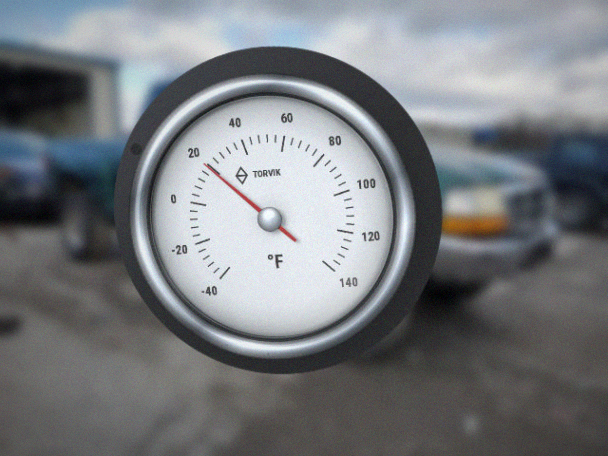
20
